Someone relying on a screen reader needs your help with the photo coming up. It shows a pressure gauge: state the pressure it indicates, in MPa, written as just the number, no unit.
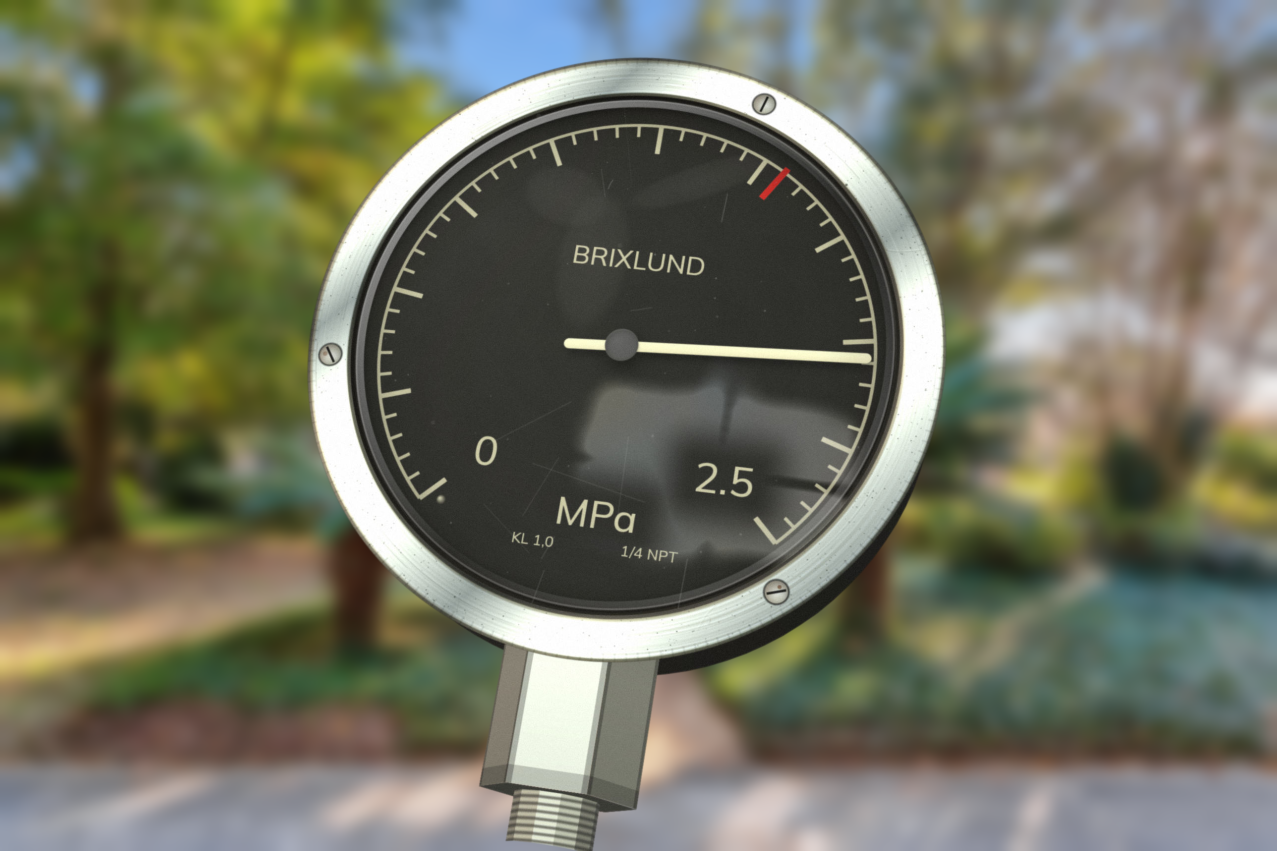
2.05
